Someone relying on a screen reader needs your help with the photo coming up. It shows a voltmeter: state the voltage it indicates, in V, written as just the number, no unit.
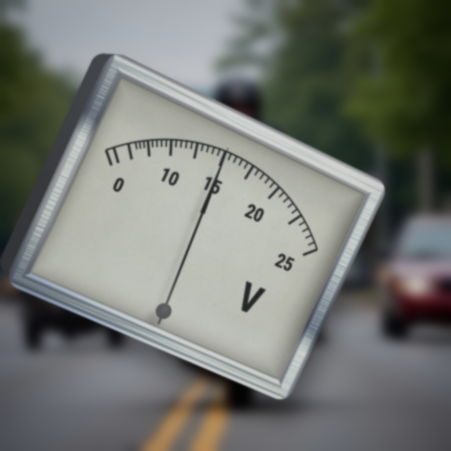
15
